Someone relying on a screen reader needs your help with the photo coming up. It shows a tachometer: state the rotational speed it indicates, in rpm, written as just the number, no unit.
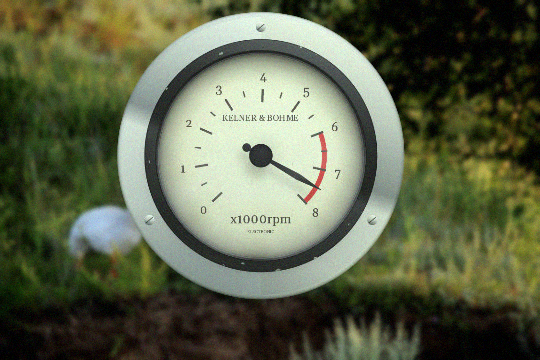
7500
